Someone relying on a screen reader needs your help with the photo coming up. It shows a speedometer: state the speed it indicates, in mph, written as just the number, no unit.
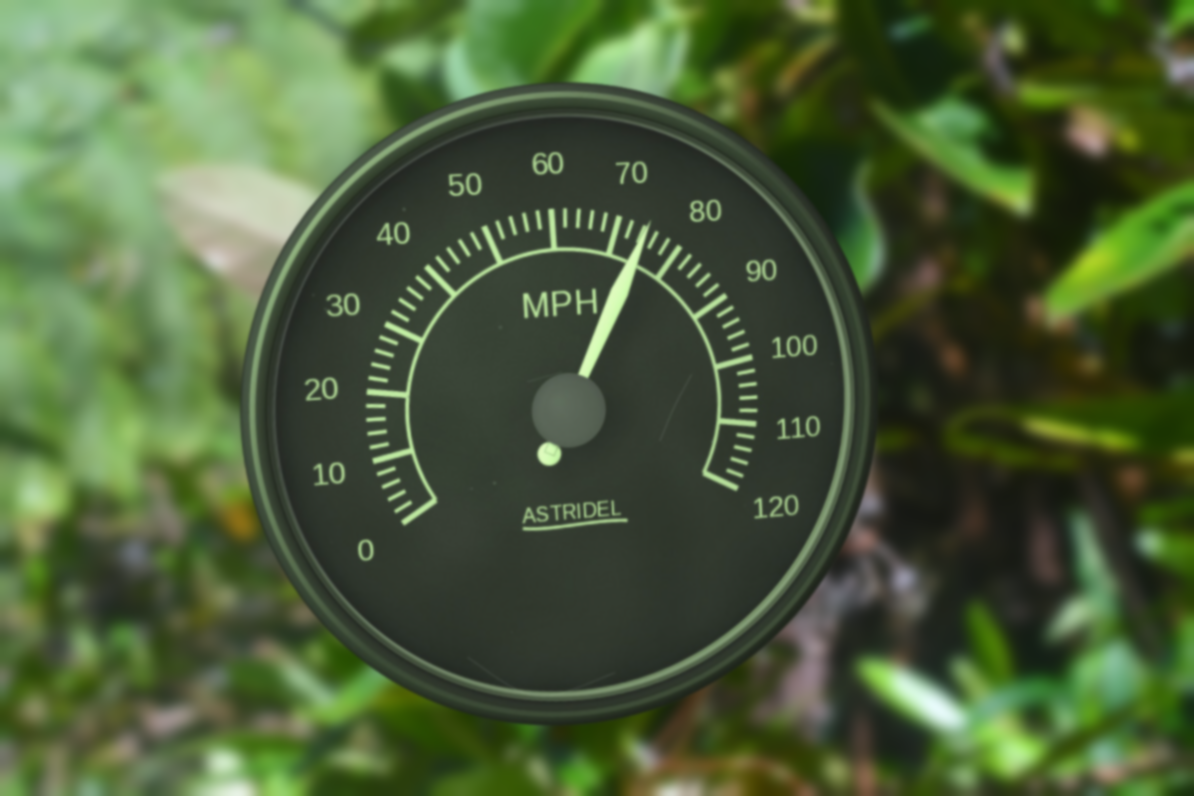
74
